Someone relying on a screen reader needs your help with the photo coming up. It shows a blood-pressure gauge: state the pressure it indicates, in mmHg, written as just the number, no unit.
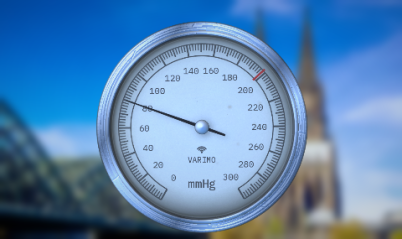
80
